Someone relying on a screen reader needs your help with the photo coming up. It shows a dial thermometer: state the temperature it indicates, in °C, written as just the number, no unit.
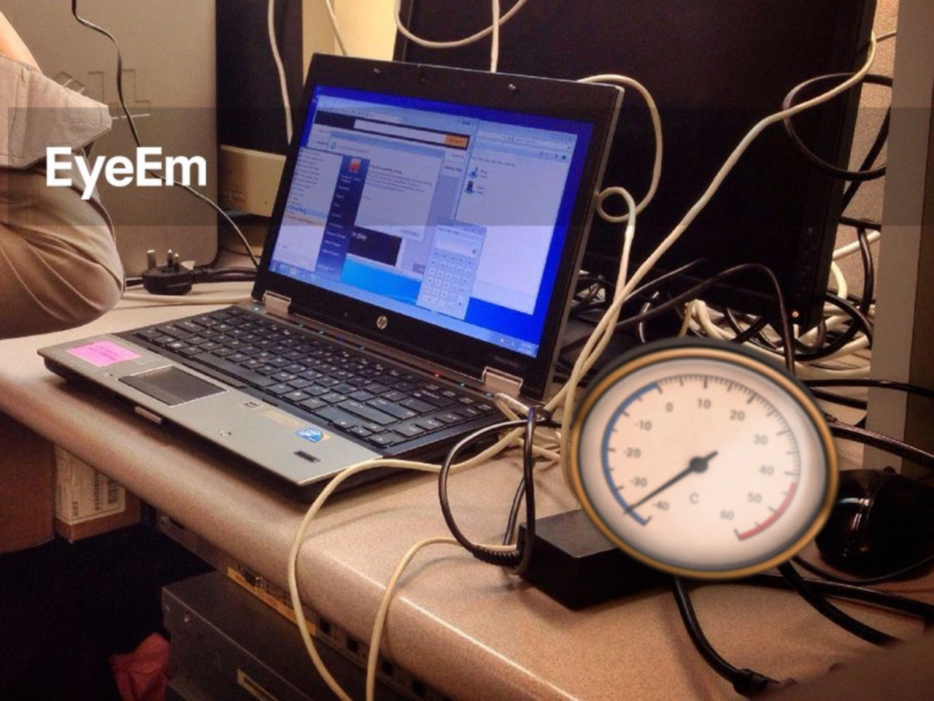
-35
